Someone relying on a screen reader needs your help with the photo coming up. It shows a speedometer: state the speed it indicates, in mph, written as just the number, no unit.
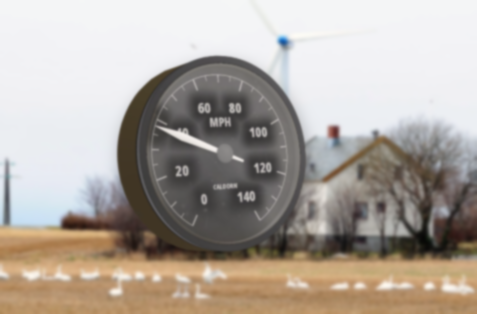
37.5
